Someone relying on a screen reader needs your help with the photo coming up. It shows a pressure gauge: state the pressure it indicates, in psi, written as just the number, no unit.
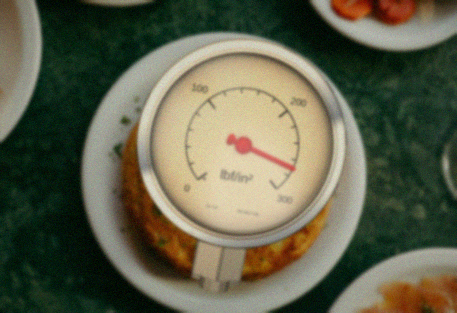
270
